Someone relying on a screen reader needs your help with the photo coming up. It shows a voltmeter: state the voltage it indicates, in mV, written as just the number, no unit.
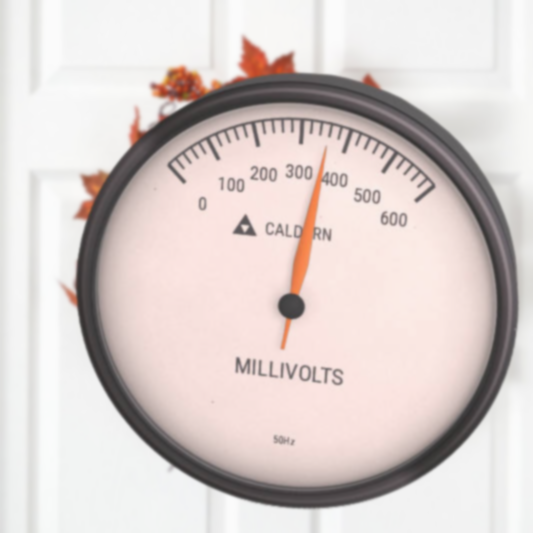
360
